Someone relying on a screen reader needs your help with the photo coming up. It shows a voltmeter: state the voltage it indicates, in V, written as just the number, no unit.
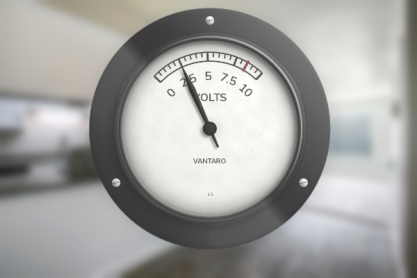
2.5
